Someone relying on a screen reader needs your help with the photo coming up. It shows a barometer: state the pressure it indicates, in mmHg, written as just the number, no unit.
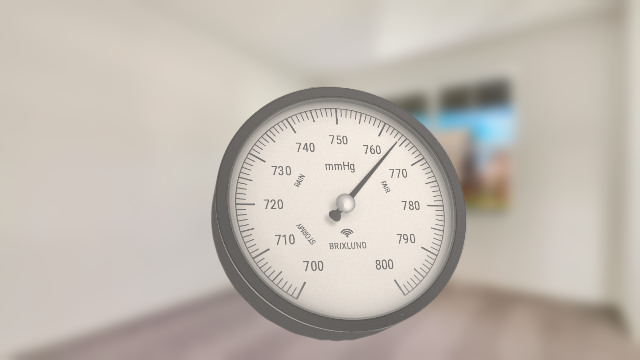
764
